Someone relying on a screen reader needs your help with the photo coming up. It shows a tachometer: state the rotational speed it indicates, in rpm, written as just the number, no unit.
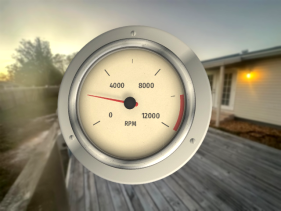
2000
